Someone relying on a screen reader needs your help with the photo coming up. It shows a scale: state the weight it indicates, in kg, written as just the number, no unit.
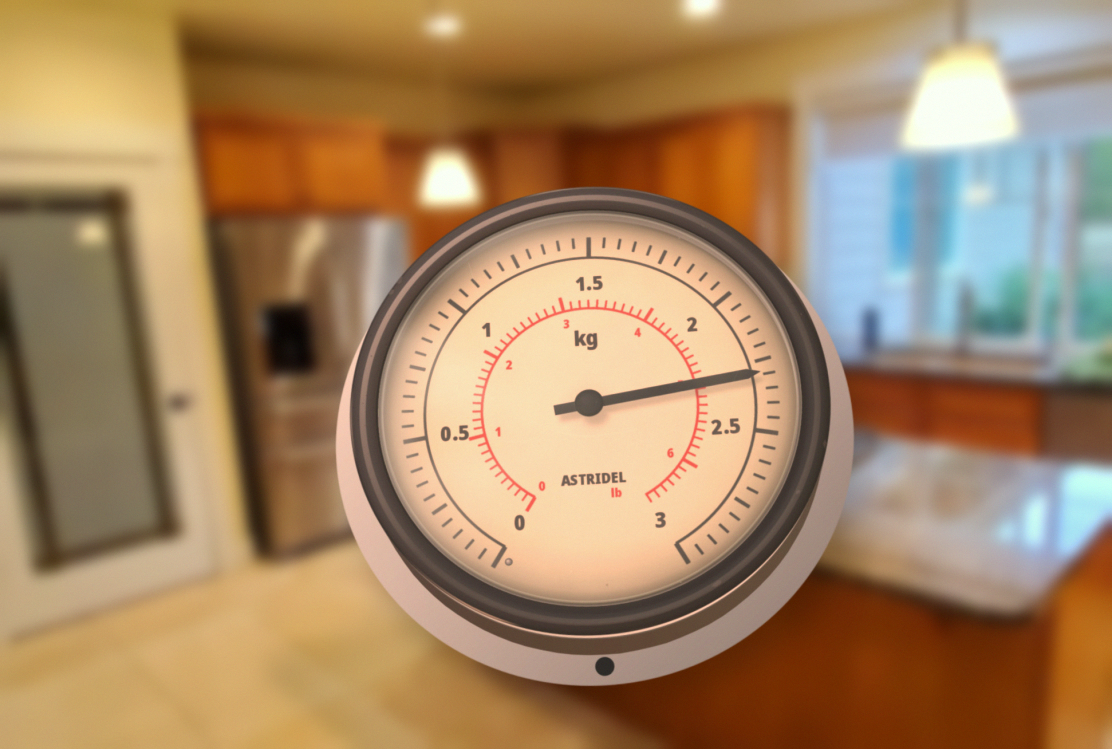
2.3
